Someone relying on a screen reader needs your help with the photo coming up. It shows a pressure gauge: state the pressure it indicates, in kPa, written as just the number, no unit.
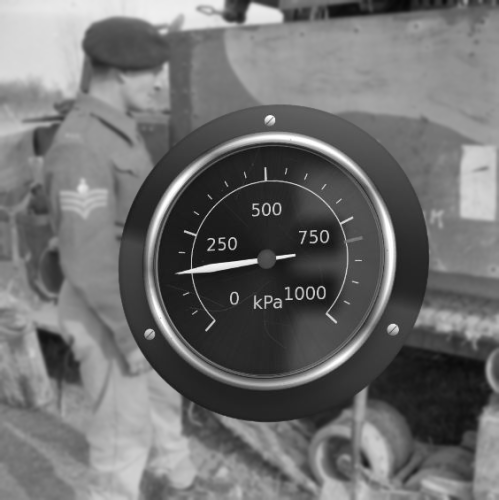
150
